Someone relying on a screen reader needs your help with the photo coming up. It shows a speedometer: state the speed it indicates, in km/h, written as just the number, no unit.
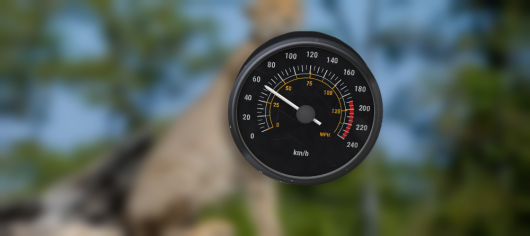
60
